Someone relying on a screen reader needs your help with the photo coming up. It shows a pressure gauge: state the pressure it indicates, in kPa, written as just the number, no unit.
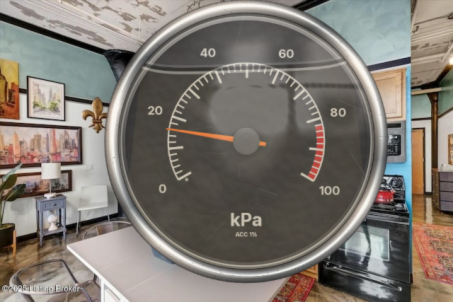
16
